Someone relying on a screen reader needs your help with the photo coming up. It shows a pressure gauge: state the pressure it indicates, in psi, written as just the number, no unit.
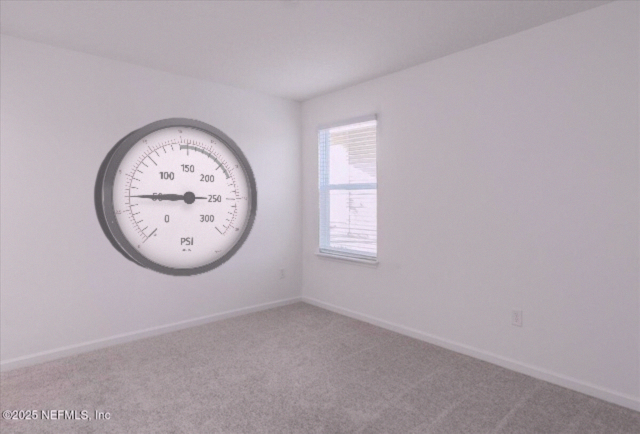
50
